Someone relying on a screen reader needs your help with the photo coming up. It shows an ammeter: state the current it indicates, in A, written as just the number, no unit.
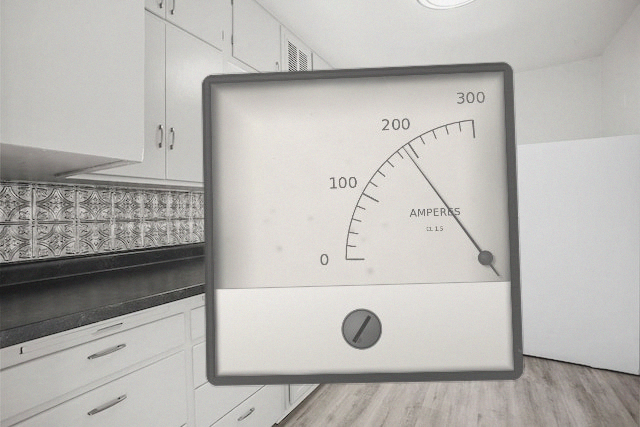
190
